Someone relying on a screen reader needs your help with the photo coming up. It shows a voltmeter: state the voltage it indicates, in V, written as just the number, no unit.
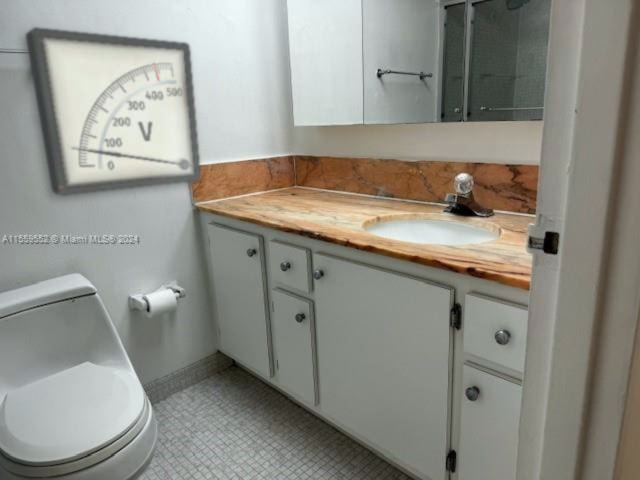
50
